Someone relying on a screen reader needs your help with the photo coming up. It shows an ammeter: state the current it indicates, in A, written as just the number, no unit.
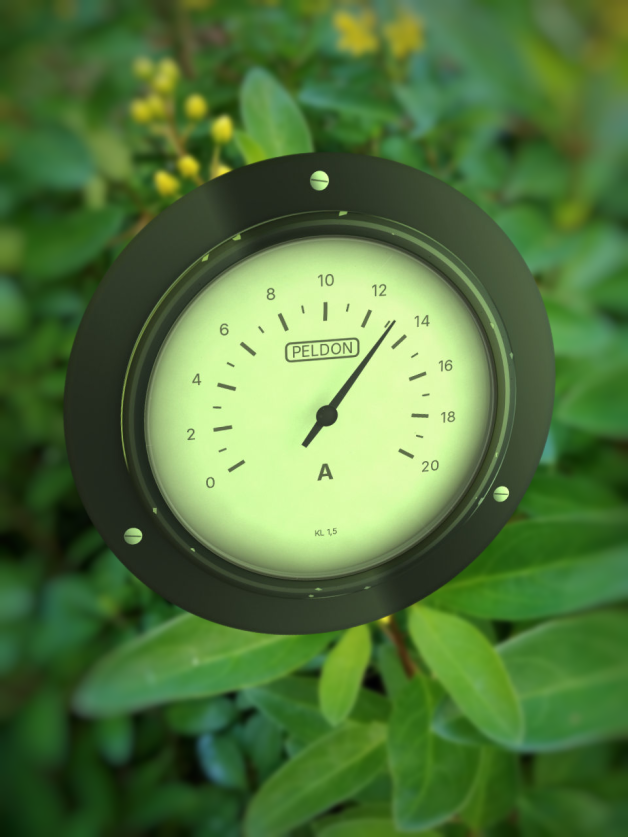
13
